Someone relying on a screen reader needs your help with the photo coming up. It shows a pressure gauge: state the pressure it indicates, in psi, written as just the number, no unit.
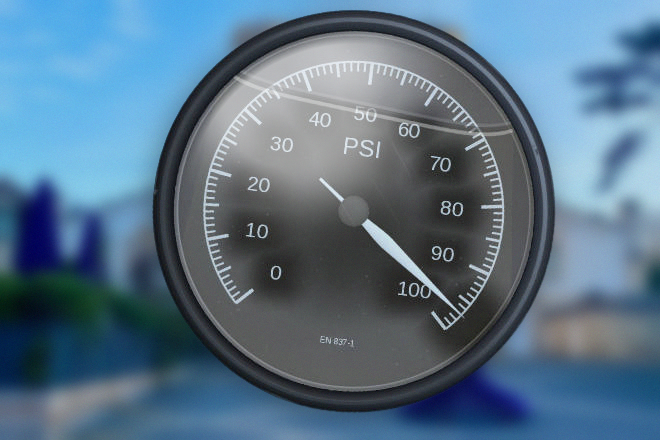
97
